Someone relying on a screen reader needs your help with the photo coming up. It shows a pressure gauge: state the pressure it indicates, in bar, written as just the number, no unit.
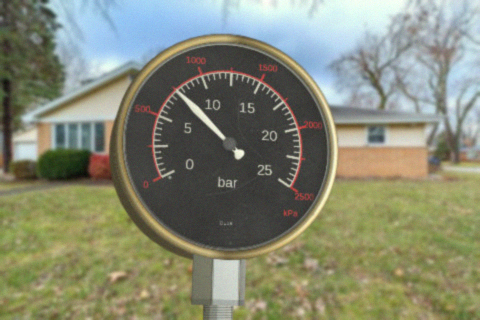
7.5
